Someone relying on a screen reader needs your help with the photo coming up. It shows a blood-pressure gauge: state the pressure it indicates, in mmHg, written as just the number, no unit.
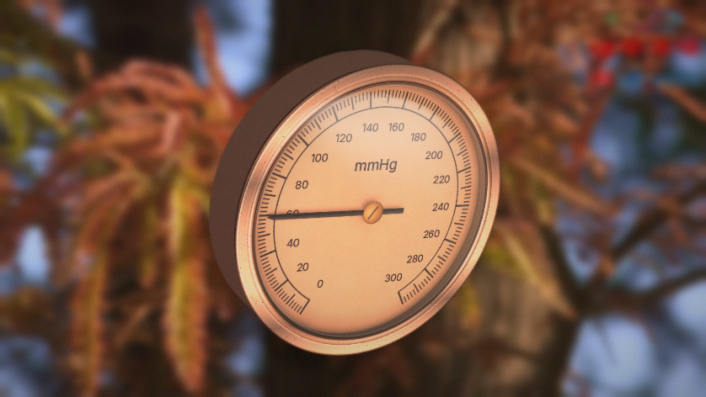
60
